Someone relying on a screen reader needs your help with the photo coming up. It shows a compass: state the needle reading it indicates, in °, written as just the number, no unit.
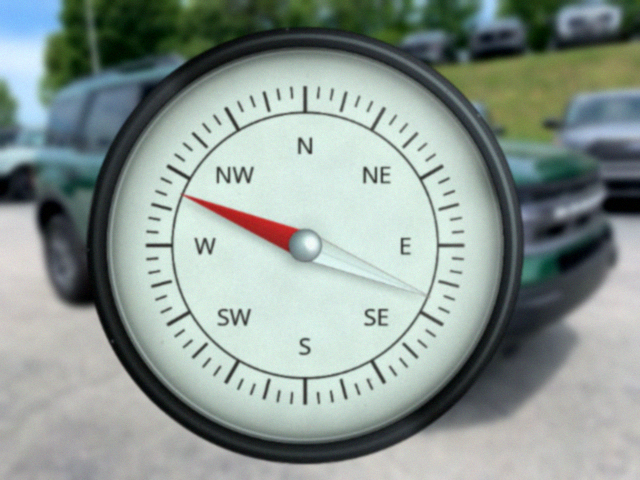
292.5
